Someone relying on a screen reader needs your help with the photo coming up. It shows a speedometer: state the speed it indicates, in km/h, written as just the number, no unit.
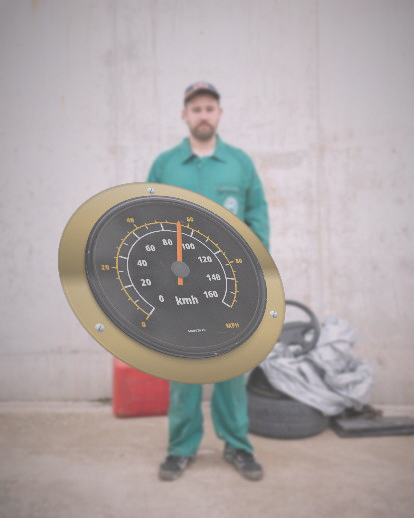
90
